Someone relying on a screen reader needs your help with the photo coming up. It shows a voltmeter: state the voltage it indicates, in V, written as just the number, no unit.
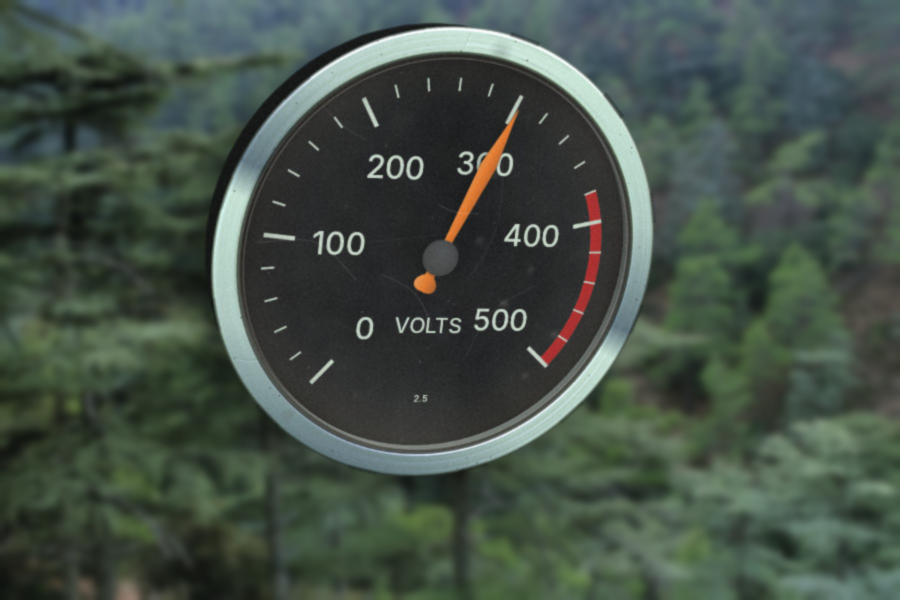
300
